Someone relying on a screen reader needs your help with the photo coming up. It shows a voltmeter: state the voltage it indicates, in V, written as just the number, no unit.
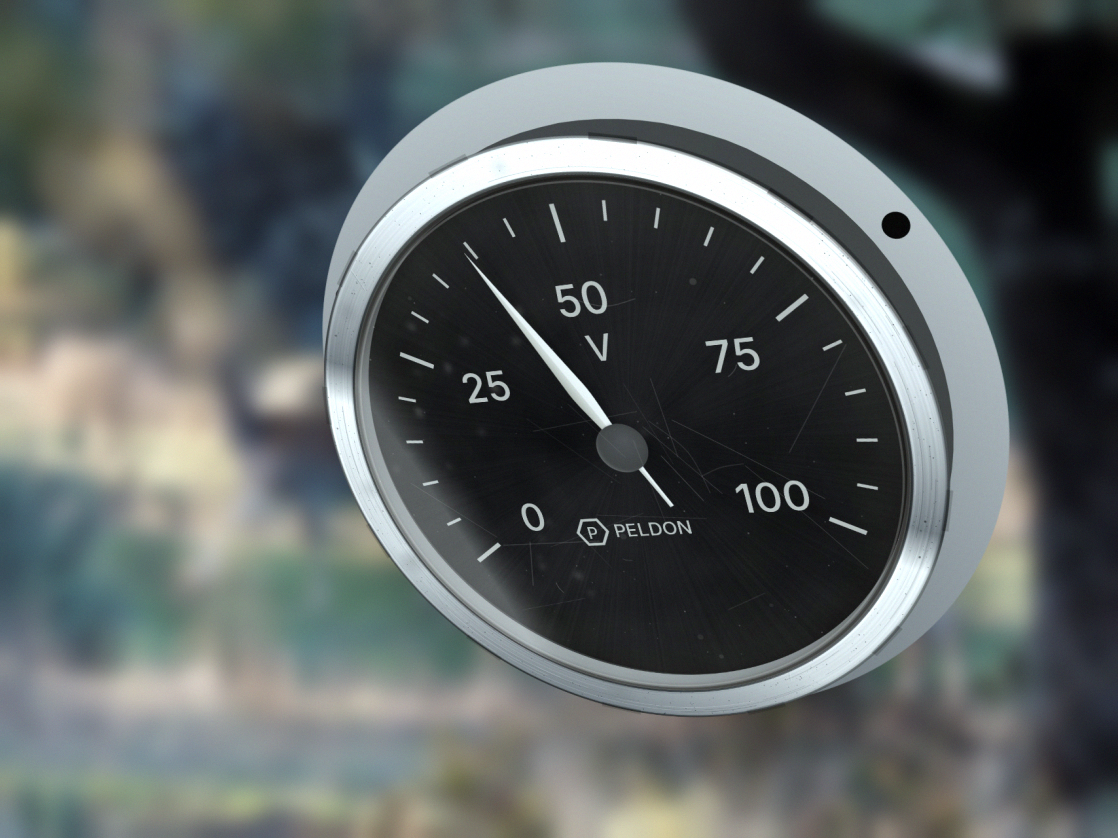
40
